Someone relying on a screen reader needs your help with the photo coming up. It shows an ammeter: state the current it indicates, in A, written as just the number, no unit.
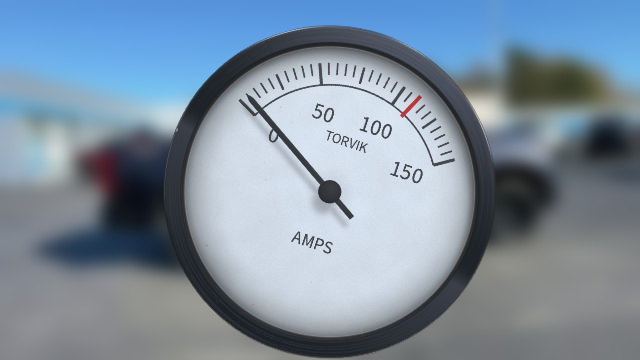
5
